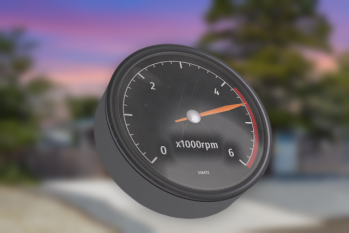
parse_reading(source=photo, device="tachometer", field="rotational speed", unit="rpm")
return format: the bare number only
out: 4600
